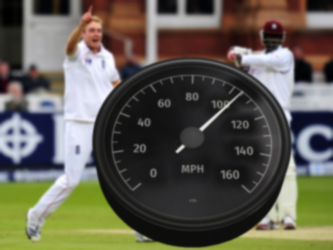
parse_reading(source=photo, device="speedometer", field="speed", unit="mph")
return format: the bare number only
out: 105
